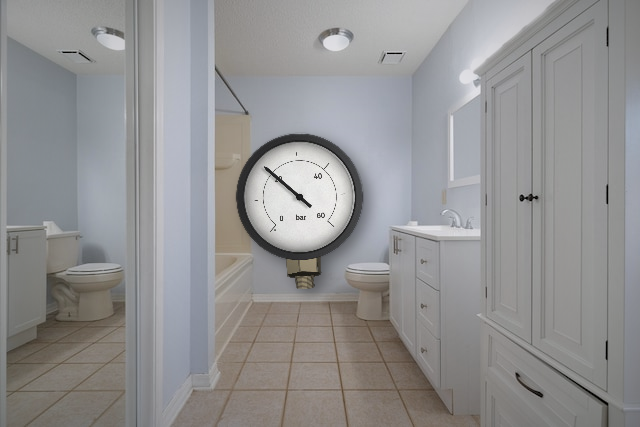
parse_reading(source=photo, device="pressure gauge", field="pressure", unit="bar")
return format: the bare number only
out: 20
